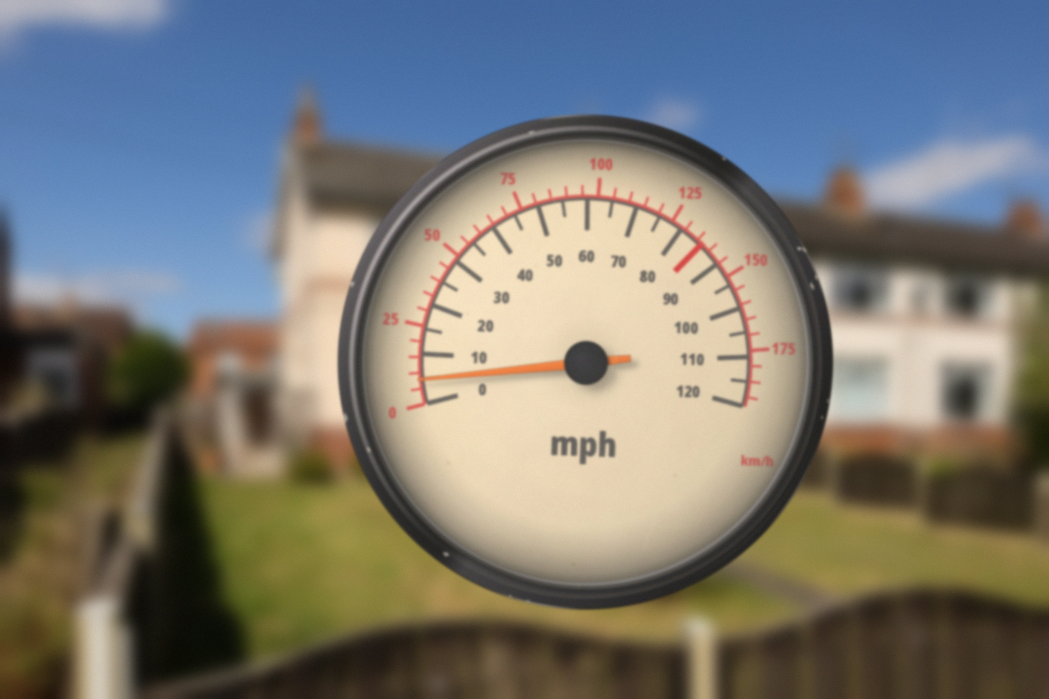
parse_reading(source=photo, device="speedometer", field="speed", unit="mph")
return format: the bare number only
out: 5
